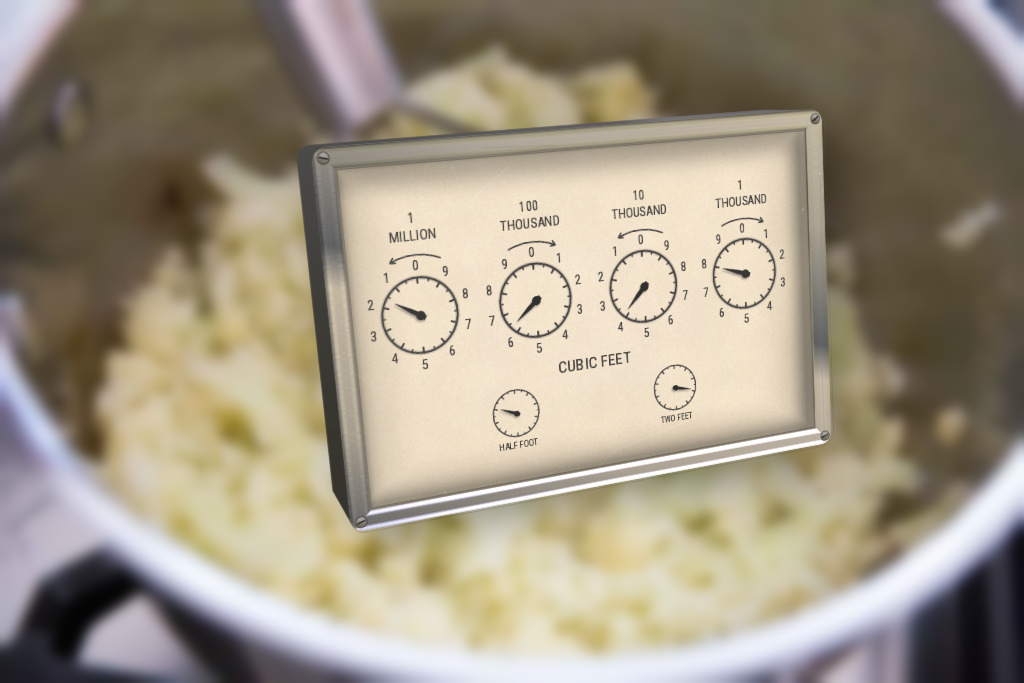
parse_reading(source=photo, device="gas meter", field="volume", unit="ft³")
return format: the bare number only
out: 163800
